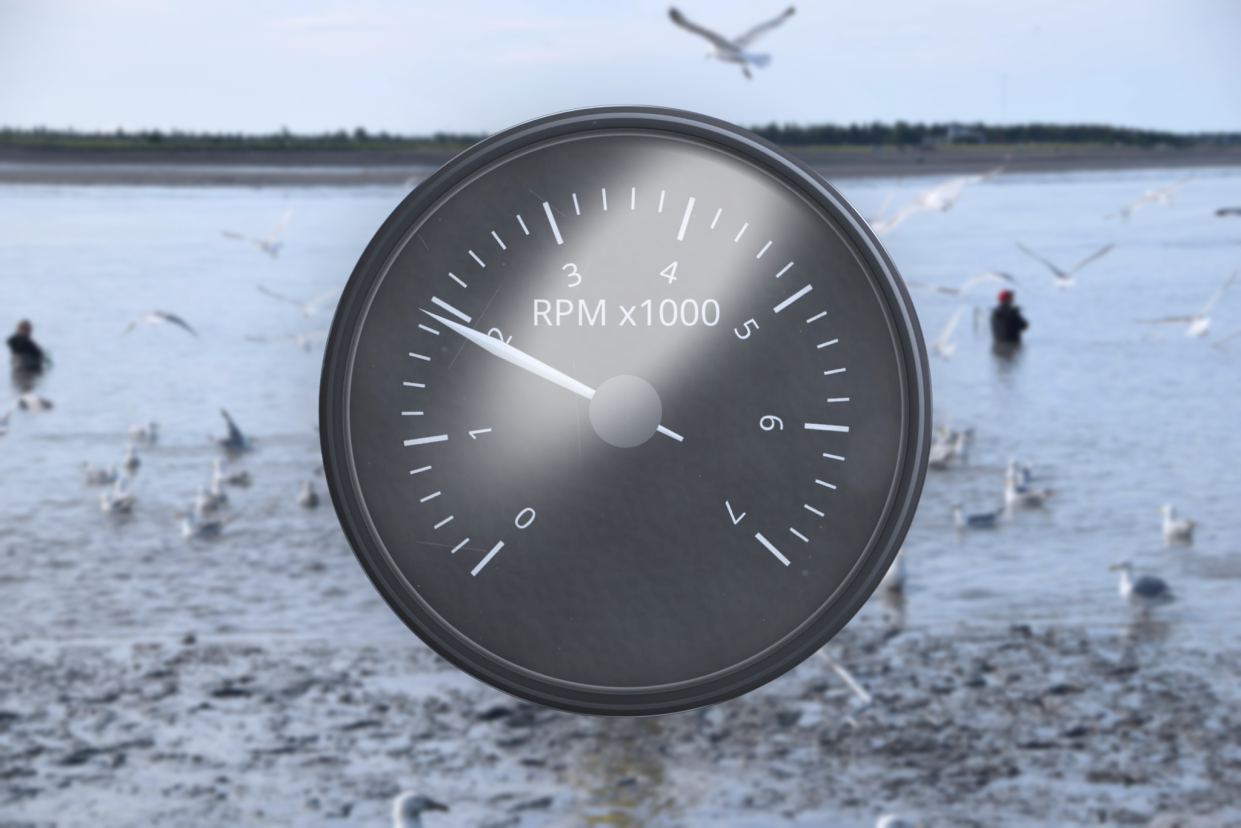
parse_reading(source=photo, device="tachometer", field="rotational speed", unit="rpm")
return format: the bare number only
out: 1900
